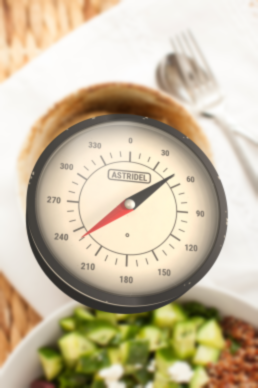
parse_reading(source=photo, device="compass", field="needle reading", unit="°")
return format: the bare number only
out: 230
